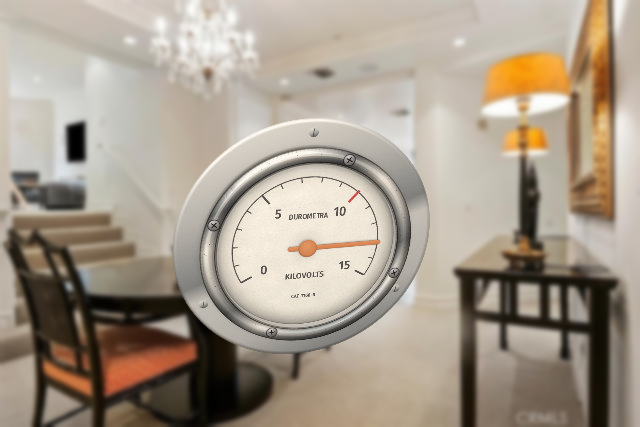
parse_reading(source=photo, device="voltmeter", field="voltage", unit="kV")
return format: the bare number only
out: 13
